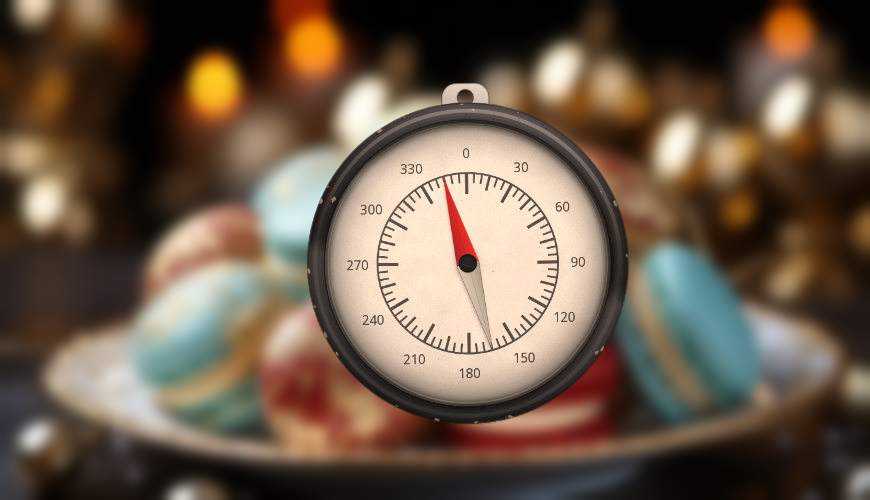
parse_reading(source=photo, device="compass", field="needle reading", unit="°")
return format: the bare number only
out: 345
